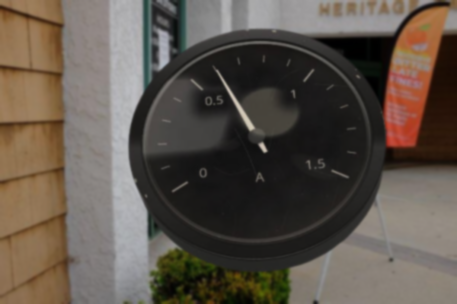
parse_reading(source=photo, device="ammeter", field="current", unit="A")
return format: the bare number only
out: 0.6
